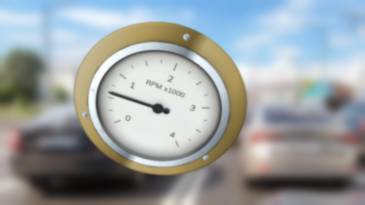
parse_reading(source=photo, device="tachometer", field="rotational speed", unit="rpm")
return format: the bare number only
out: 625
